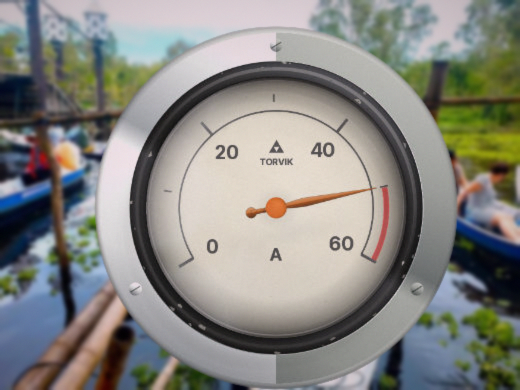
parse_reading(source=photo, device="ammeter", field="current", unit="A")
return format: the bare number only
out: 50
